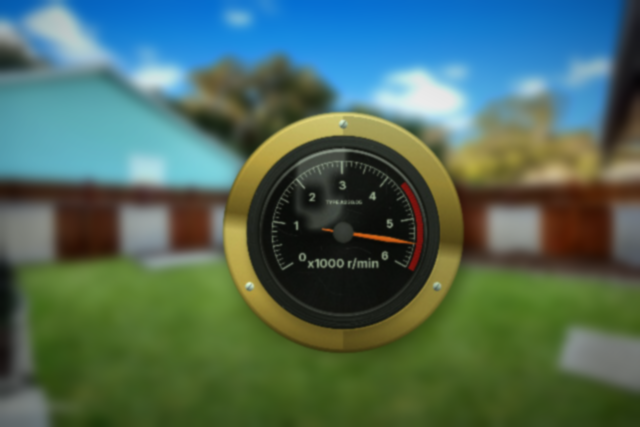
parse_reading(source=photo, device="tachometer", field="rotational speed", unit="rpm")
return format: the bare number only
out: 5500
